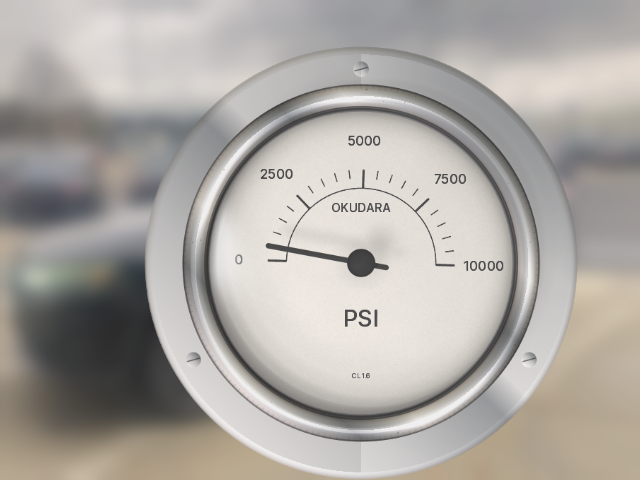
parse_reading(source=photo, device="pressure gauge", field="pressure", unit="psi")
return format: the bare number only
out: 500
